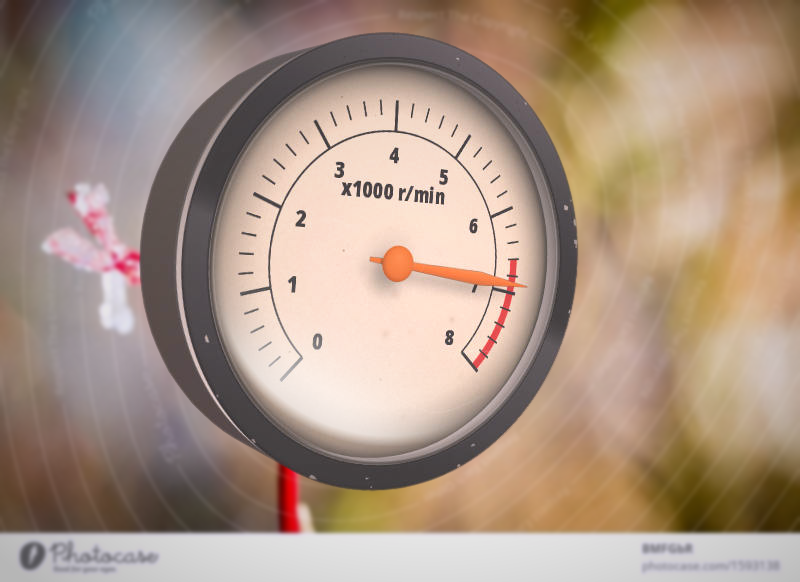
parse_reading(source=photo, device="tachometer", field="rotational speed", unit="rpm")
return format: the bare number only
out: 6900
